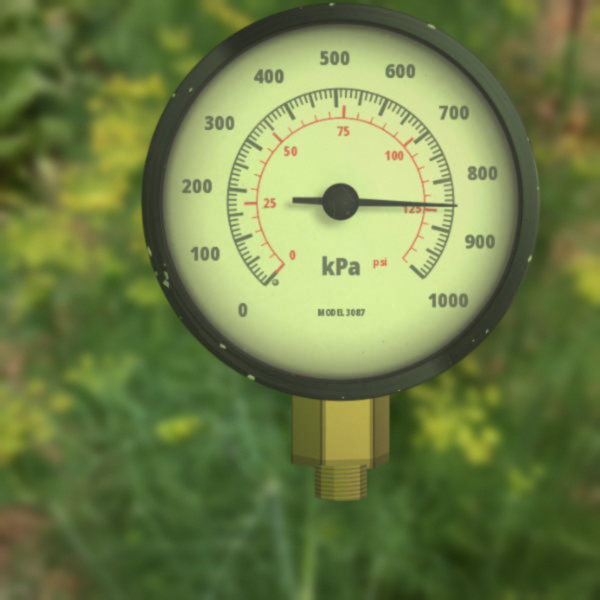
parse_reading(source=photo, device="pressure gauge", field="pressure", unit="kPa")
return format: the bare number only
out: 850
